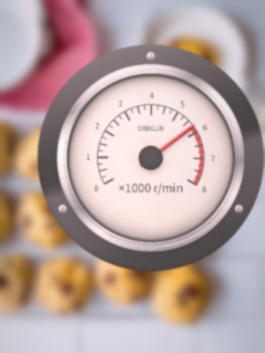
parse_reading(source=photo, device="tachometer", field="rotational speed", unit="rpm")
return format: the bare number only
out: 5750
